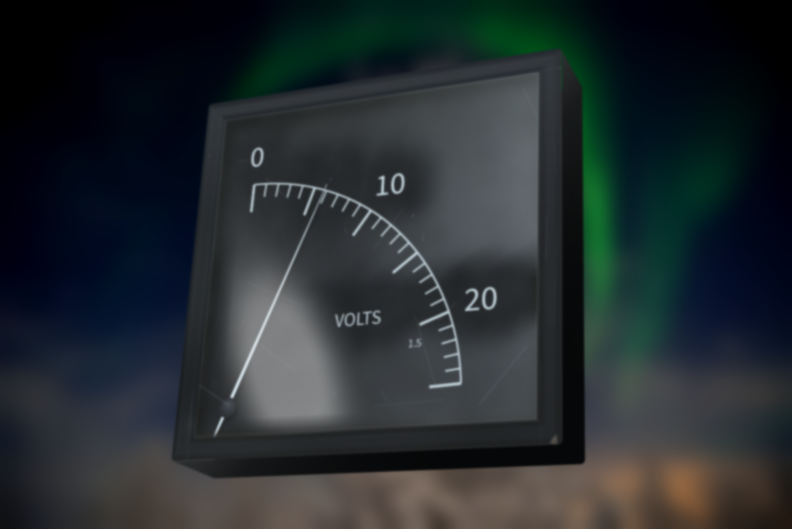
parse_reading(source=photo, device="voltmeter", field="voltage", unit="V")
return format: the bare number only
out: 6
